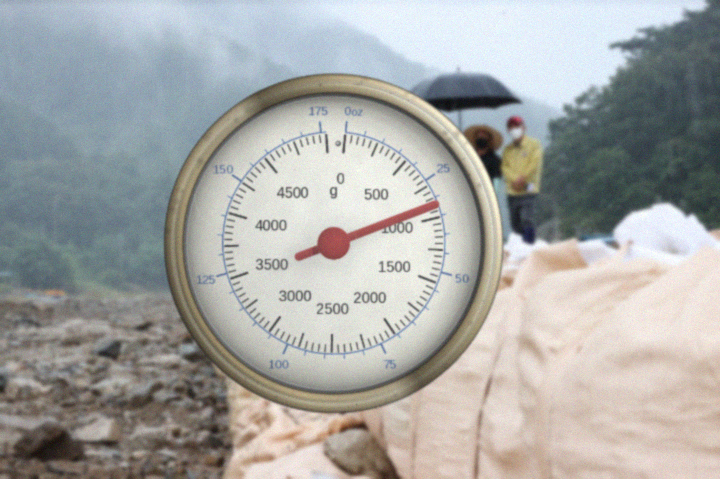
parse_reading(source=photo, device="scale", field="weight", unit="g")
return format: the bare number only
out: 900
